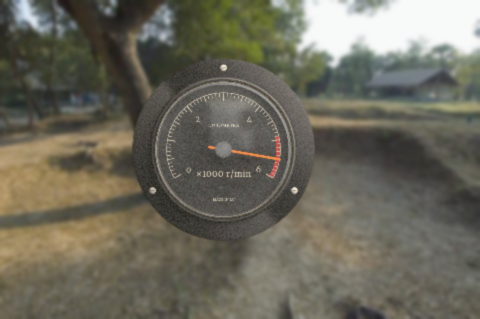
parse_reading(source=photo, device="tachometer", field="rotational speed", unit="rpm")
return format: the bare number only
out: 5500
